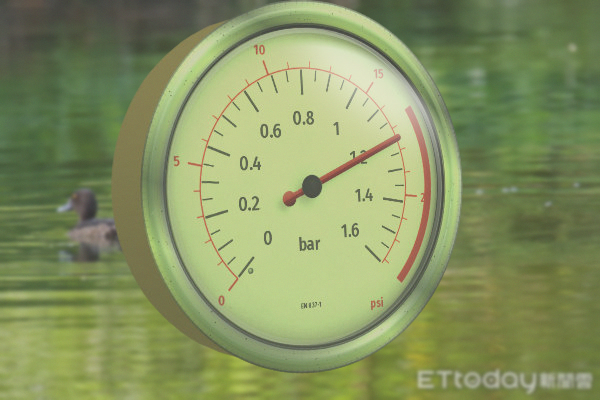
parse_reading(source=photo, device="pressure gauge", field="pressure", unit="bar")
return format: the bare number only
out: 1.2
